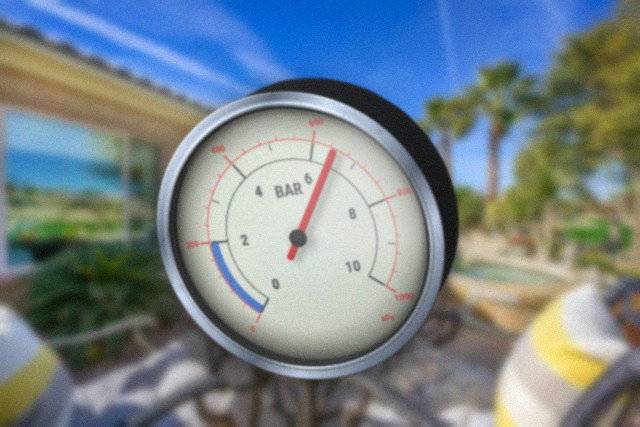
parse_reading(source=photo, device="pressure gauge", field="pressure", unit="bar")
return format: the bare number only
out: 6.5
